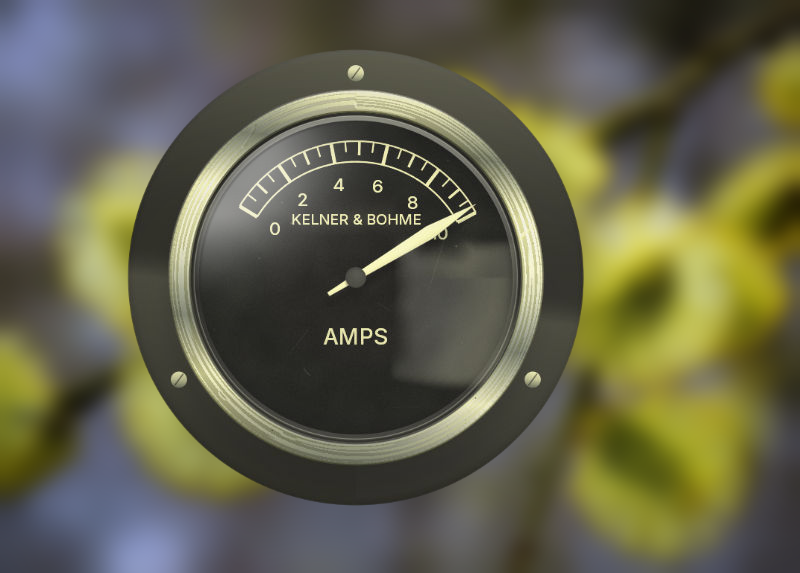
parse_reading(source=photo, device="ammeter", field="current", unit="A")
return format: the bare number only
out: 9.75
